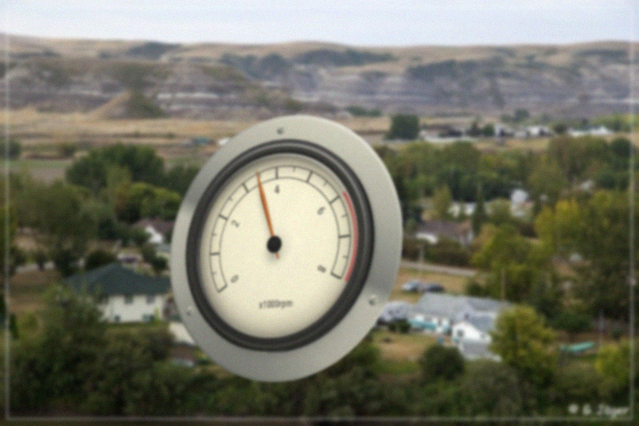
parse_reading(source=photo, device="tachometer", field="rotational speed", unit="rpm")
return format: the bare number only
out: 3500
